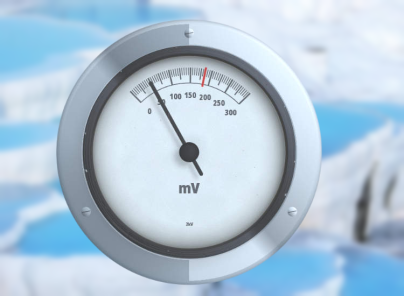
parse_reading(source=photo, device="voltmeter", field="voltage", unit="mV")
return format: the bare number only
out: 50
